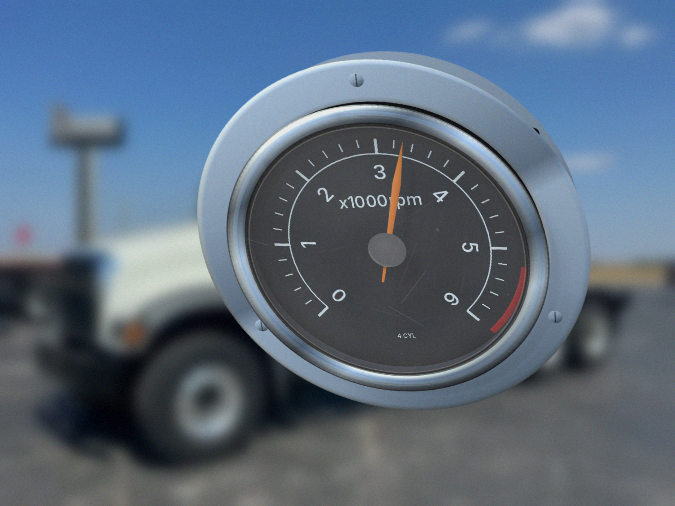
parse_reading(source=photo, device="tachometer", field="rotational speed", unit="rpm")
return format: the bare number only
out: 3300
